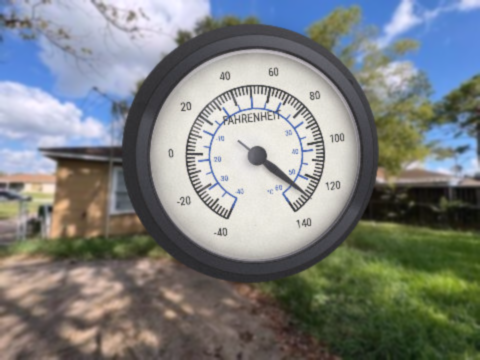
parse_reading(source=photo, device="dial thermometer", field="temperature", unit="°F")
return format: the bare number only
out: 130
